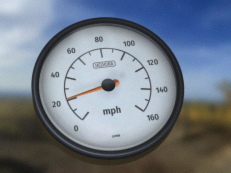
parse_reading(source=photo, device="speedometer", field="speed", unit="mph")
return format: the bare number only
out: 20
